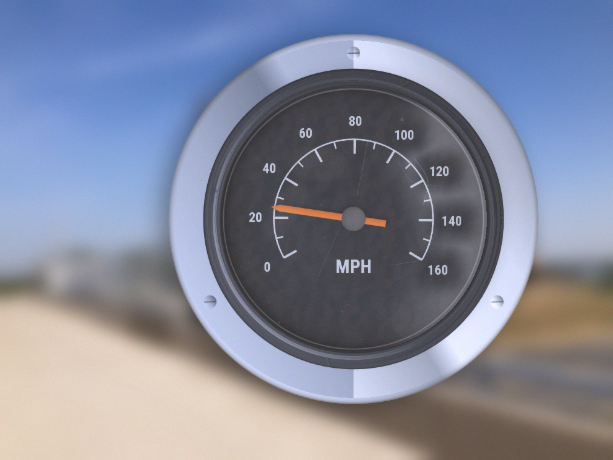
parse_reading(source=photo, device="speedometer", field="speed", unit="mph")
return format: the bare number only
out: 25
